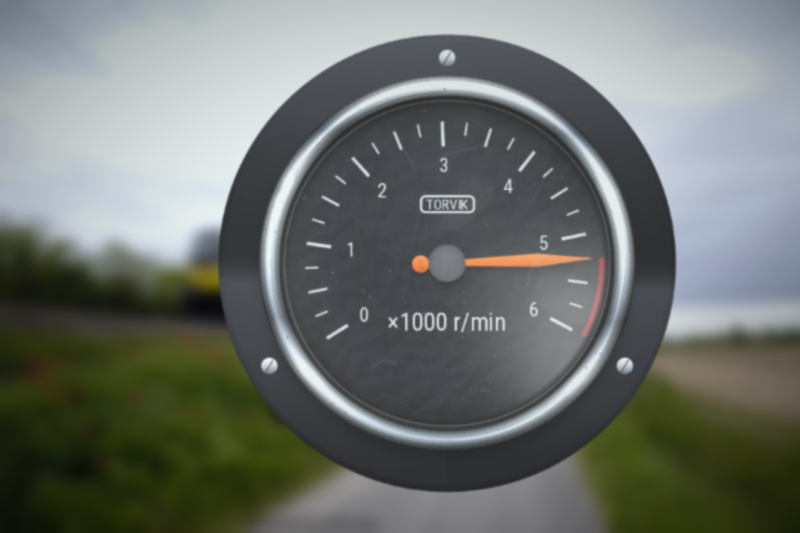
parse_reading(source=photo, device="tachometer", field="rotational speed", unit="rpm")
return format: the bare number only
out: 5250
